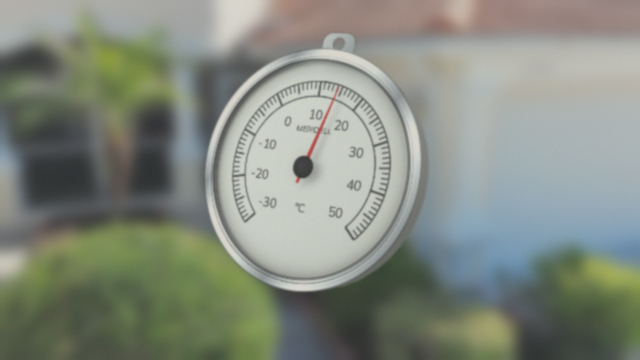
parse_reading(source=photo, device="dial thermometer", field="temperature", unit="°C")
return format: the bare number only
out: 15
